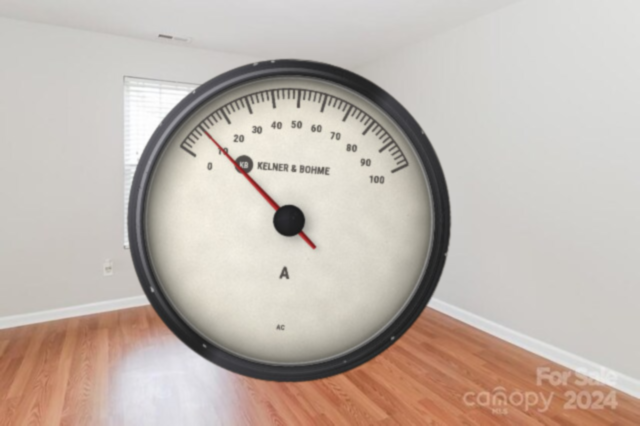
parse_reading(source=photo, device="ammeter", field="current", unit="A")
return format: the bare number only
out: 10
